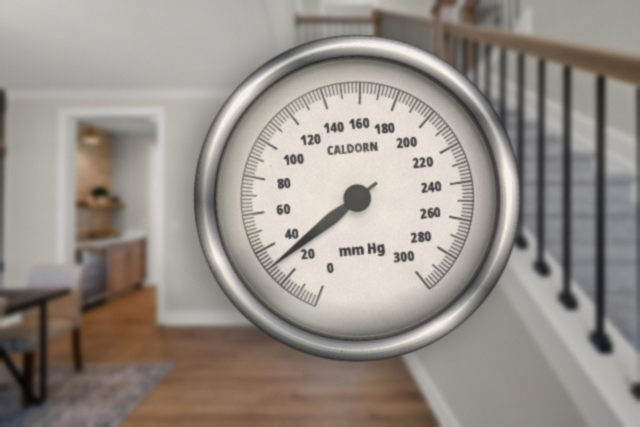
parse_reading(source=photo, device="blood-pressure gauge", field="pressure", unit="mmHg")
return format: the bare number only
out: 30
